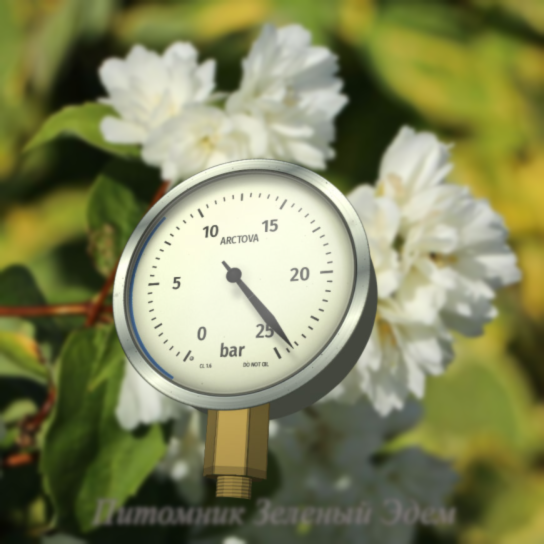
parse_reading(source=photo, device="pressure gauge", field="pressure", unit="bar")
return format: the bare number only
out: 24.25
